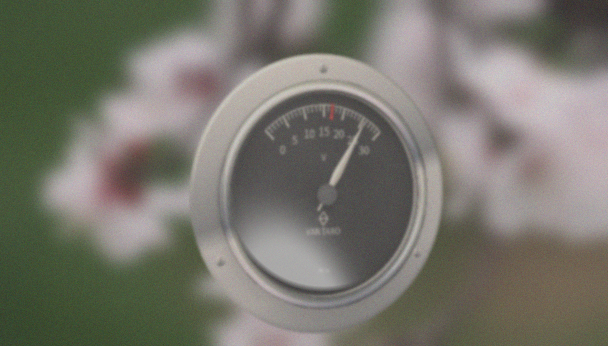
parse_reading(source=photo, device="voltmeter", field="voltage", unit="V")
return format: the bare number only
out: 25
